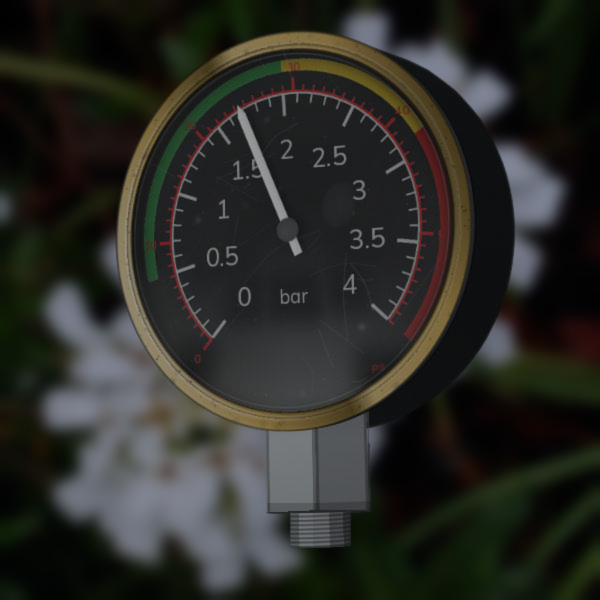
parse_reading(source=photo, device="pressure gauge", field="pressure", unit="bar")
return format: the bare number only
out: 1.7
